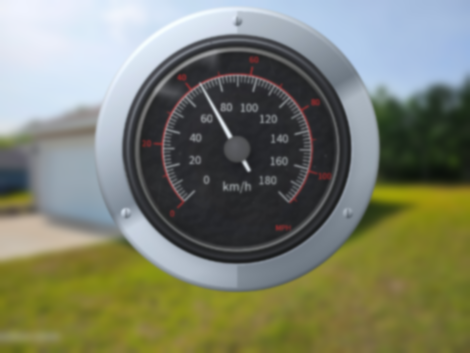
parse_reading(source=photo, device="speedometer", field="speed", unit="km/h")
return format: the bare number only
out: 70
